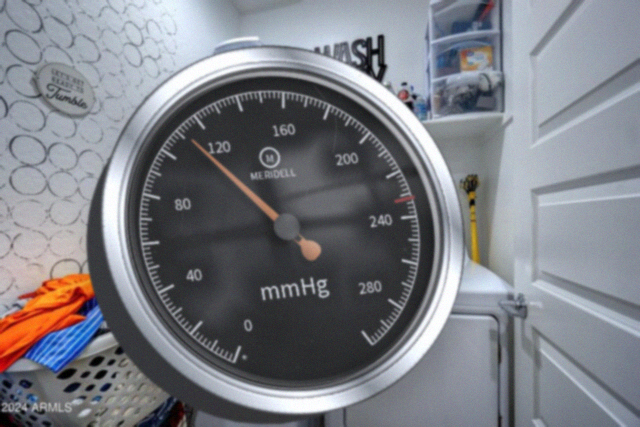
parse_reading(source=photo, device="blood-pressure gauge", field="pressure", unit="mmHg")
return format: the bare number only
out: 110
